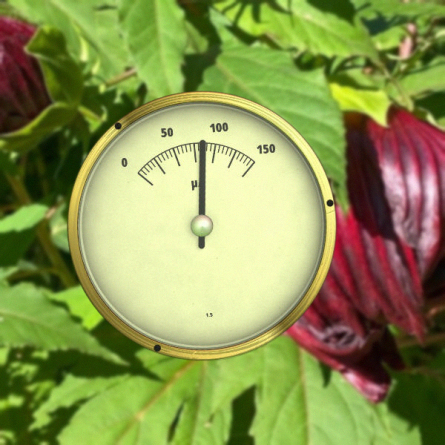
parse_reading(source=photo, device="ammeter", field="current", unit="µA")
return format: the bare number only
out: 85
